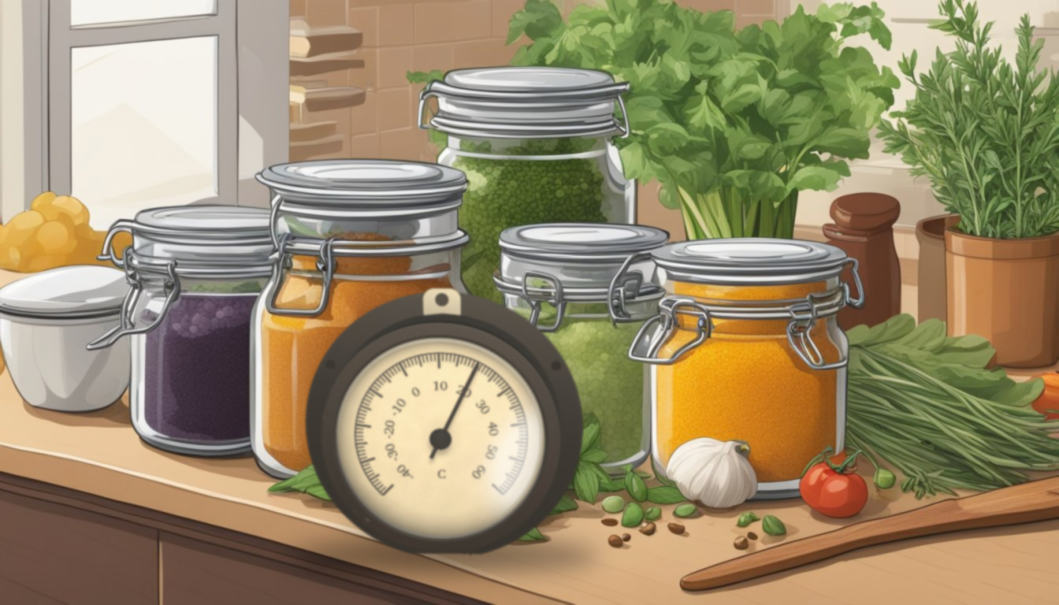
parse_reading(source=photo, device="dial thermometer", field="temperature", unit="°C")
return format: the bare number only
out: 20
